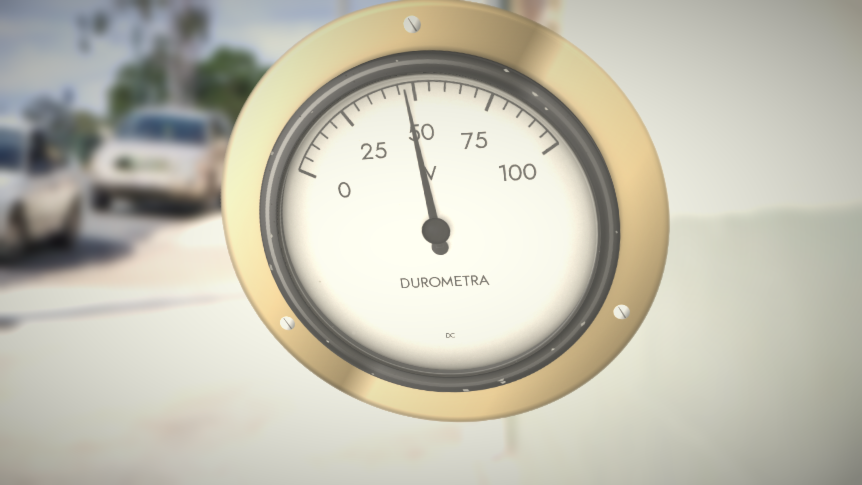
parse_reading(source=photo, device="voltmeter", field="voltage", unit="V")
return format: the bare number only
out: 47.5
